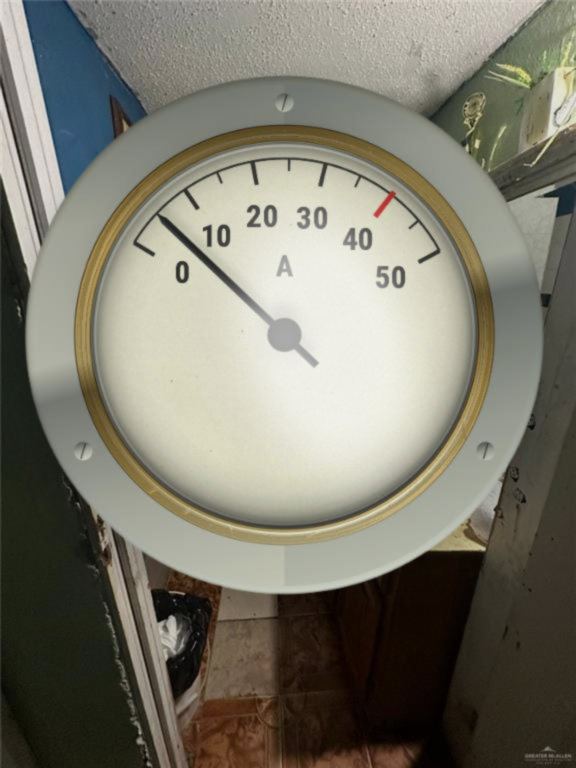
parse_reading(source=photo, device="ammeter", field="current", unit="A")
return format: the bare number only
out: 5
